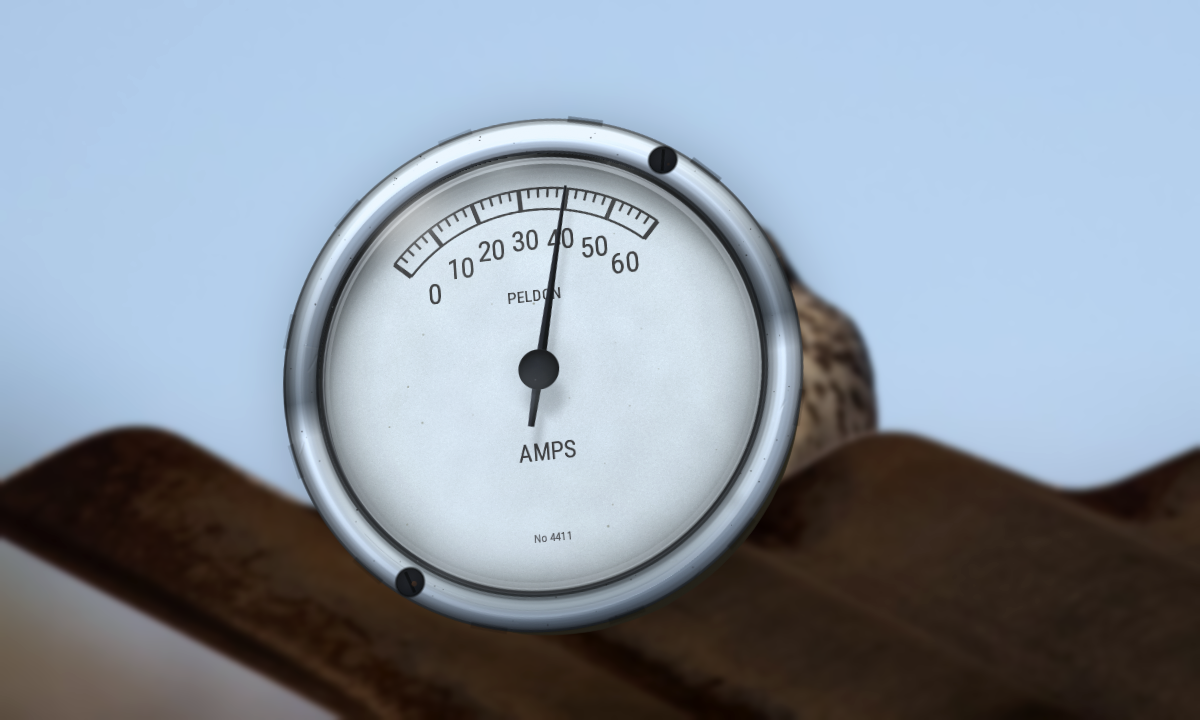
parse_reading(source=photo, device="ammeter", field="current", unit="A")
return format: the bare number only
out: 40
